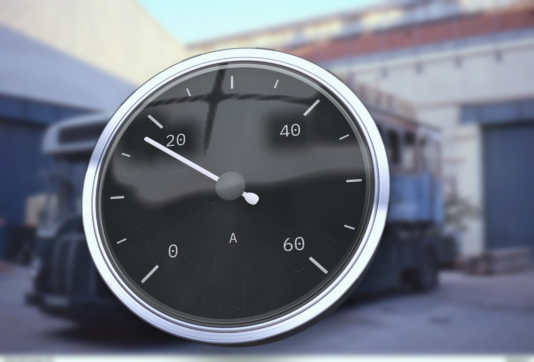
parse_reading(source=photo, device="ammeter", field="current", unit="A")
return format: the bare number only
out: 17.5
